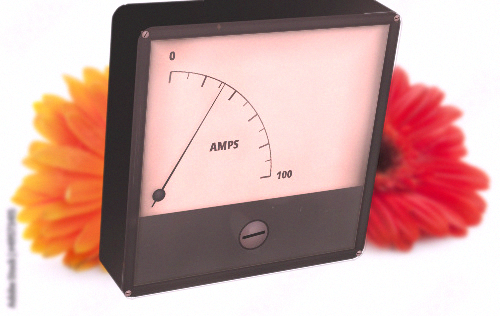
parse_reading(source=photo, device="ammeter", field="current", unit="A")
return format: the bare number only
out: 30
